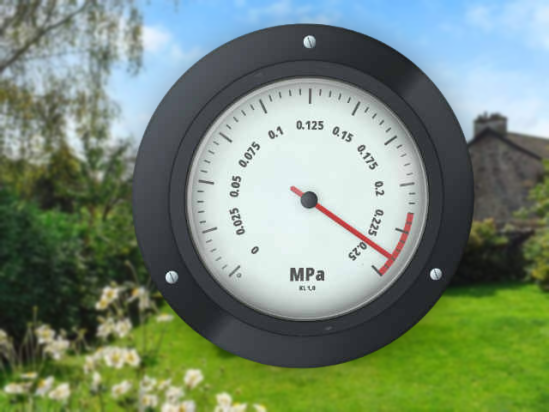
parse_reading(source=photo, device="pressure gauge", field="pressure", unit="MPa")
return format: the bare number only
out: 0.24
